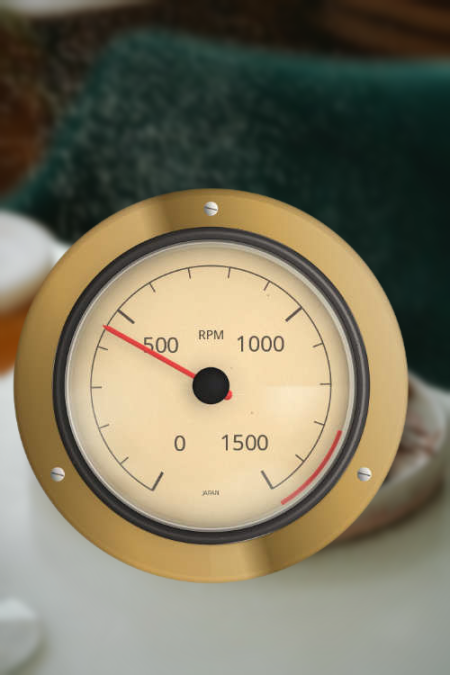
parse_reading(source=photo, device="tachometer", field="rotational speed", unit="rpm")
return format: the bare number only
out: 450
